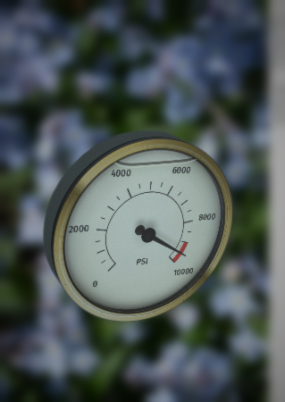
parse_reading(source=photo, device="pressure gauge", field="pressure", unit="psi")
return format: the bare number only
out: 9500
